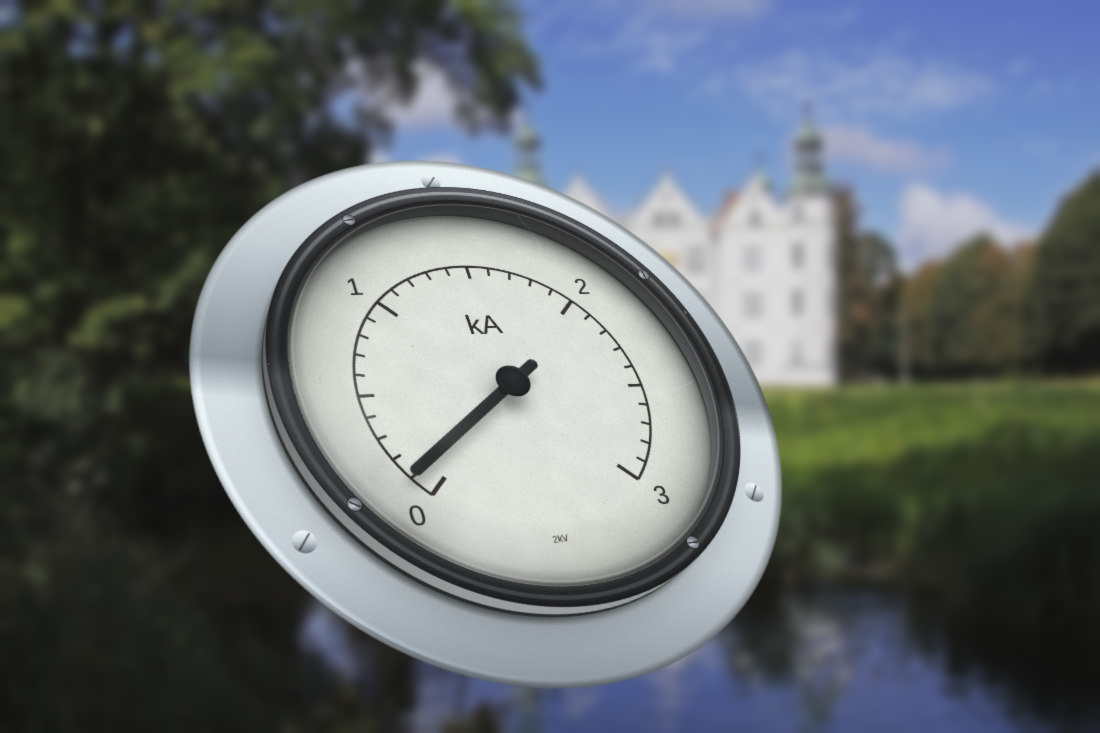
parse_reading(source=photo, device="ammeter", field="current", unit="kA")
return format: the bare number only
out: 0.1
